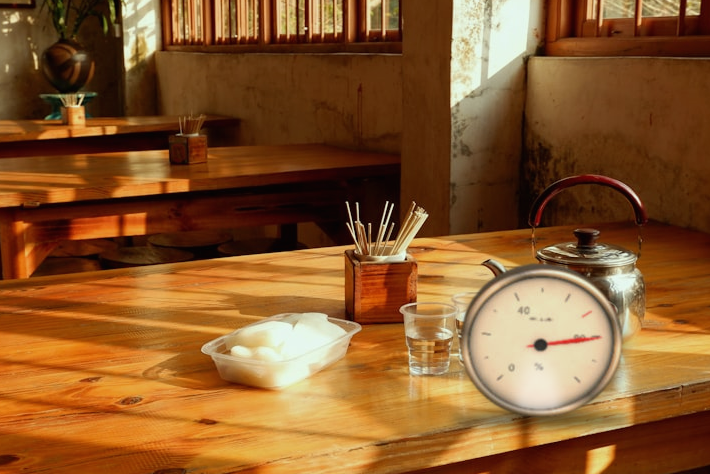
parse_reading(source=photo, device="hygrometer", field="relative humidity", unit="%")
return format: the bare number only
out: 80
